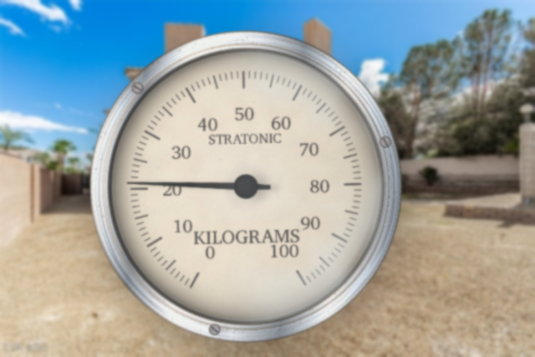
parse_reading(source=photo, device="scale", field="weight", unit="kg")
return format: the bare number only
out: 21
